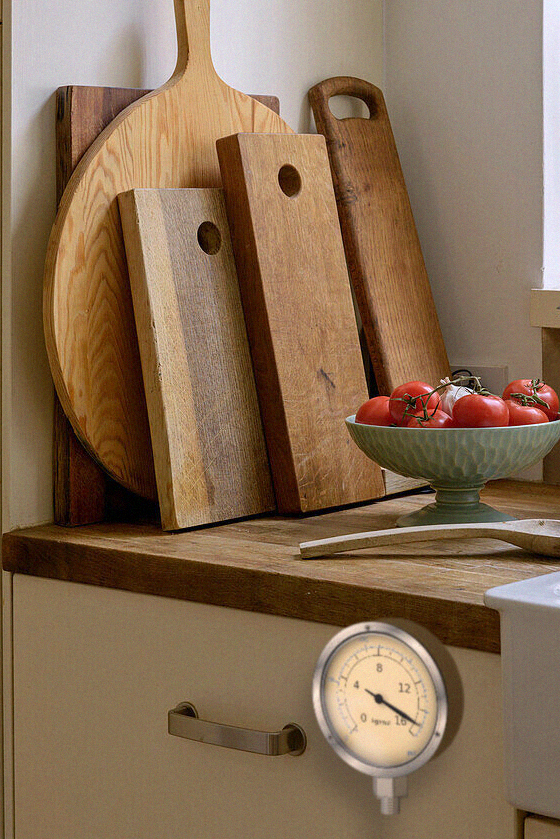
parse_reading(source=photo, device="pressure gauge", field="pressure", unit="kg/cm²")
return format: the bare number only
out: 15
